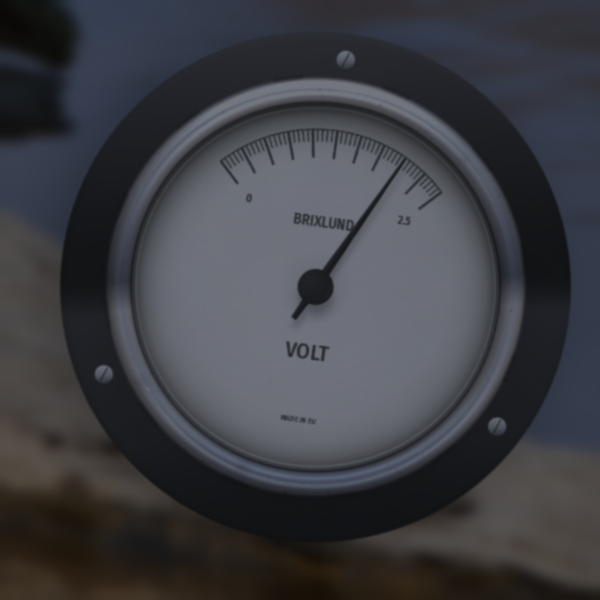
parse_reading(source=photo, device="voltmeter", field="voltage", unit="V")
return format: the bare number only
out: 2
